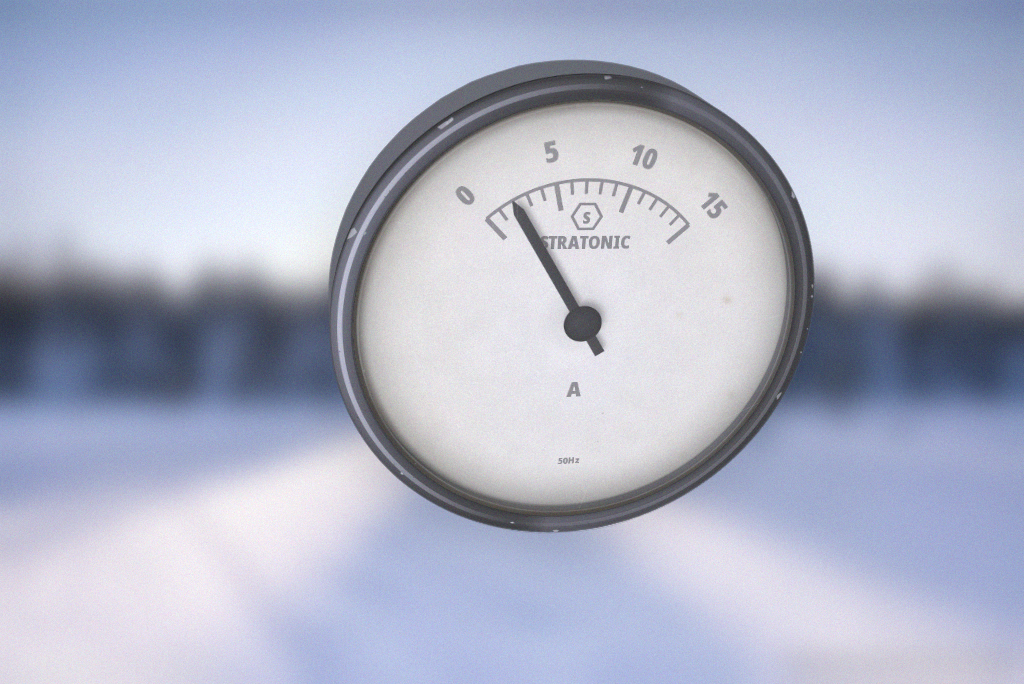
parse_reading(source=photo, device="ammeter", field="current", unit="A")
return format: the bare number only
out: 2
